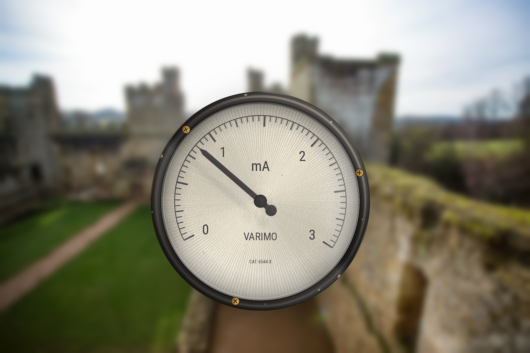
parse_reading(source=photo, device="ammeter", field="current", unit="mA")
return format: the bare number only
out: 0.85
